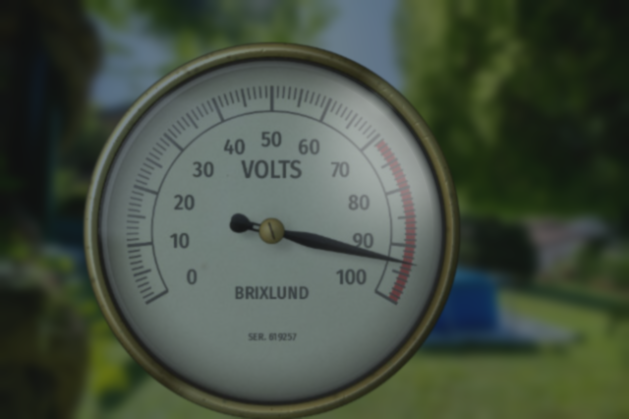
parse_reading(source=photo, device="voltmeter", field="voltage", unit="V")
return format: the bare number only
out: 93
